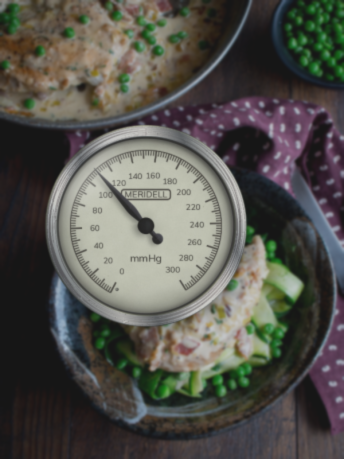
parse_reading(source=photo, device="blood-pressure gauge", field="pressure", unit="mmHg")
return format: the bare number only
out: 110
